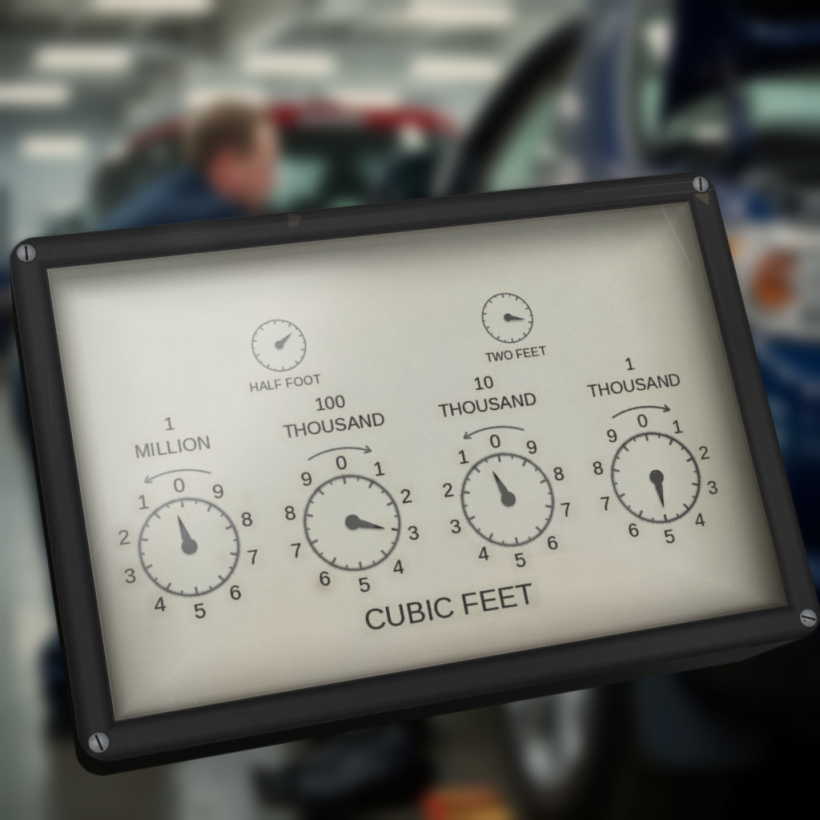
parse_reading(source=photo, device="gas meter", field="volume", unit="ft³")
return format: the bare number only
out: 30500
